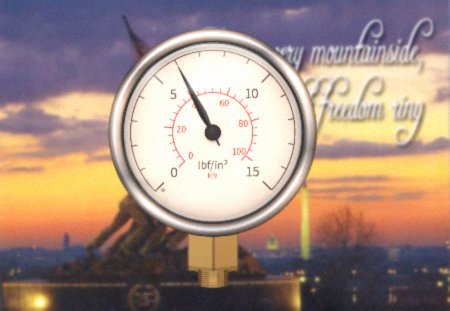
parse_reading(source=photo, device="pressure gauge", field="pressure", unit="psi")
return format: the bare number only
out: 6
